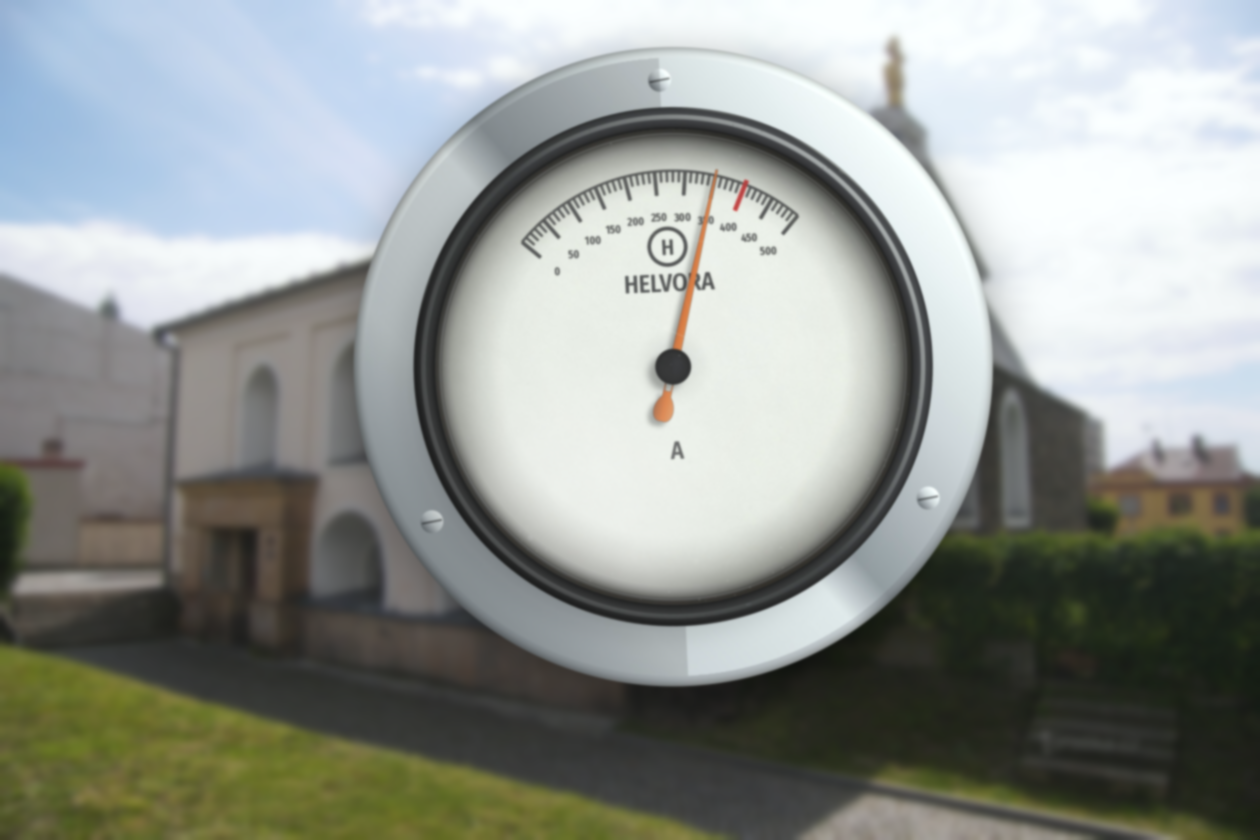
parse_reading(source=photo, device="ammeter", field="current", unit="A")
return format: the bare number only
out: 350
